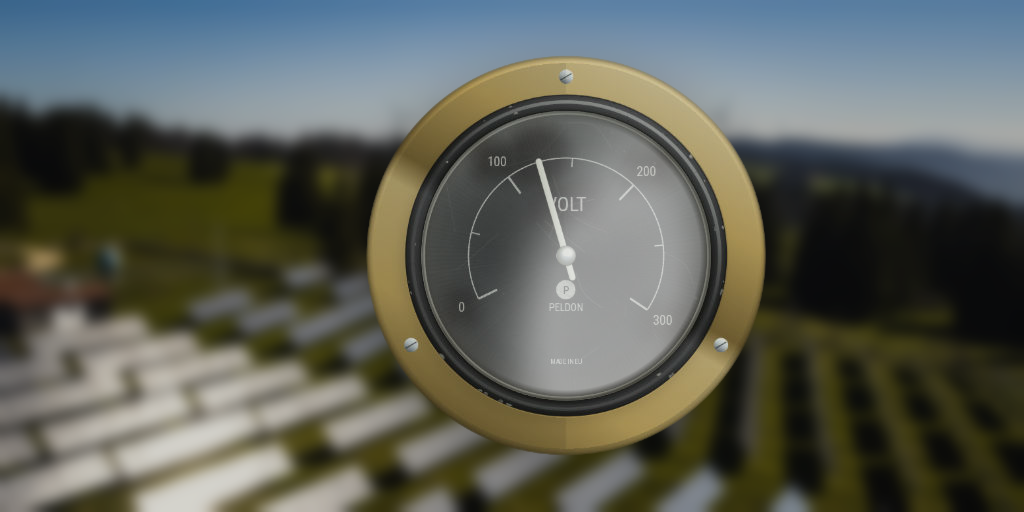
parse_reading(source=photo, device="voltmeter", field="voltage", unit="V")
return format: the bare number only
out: 125
